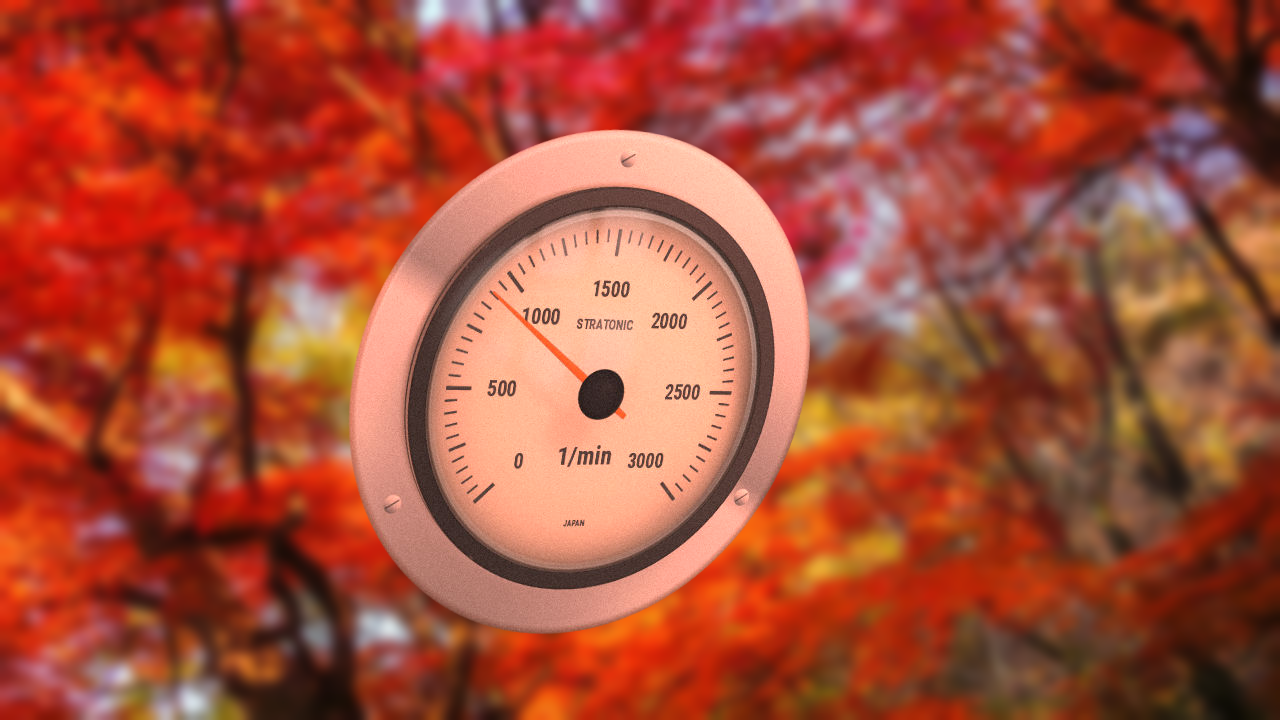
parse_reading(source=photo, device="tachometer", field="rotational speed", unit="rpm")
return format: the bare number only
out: 900
